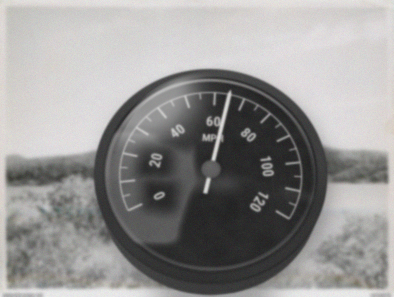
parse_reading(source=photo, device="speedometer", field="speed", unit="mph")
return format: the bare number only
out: 65
